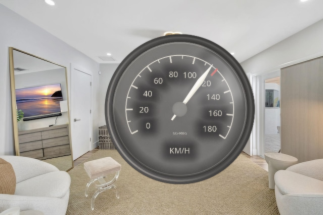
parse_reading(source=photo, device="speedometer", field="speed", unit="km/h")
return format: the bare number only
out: 115
